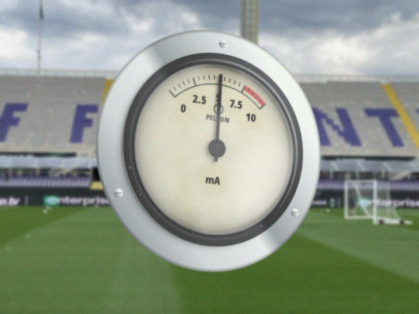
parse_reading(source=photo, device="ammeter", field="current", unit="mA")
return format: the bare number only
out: 5
